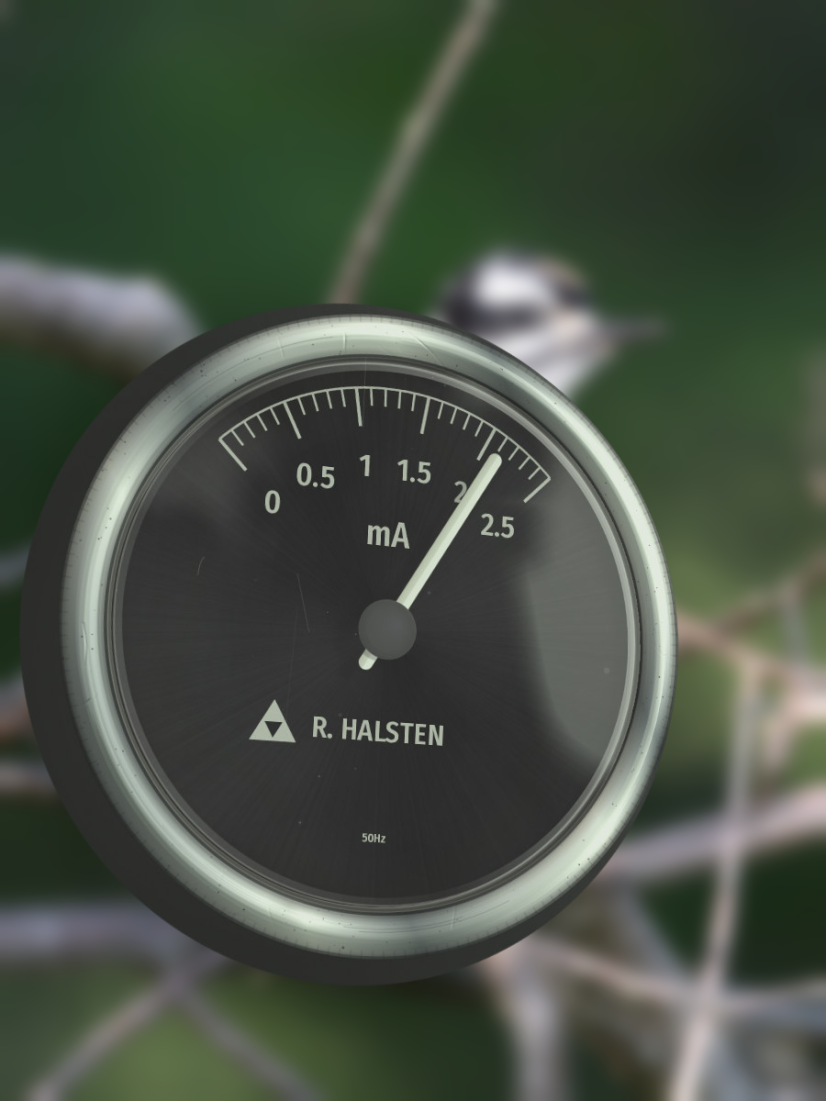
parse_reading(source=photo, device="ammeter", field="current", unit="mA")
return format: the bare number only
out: 2.1
